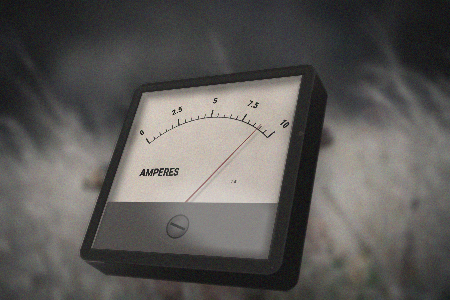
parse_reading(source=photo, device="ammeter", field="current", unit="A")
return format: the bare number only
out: 9
